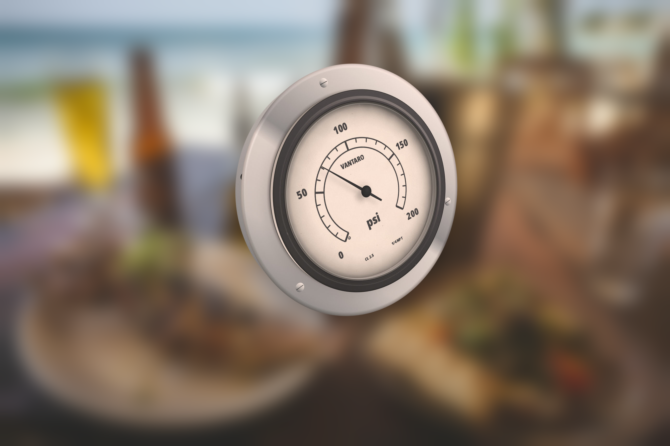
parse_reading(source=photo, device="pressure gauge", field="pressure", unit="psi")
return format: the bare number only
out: 70
